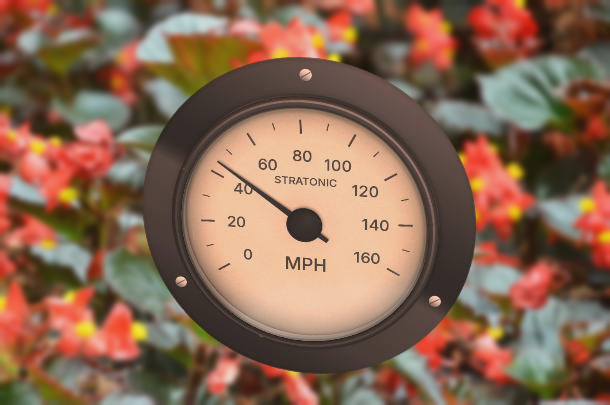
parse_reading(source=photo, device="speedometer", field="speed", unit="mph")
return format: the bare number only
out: 45
